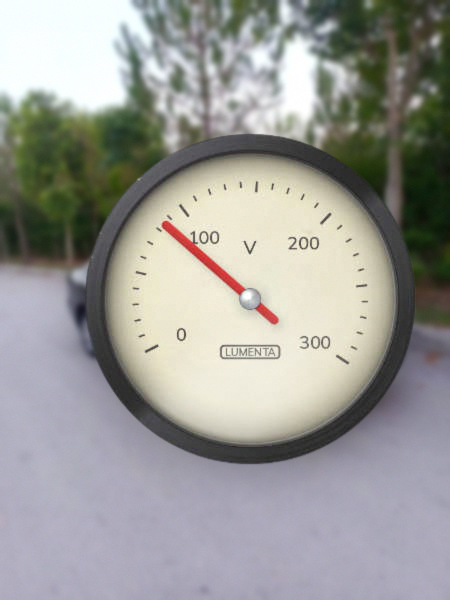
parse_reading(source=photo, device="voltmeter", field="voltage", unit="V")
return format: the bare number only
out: 85
